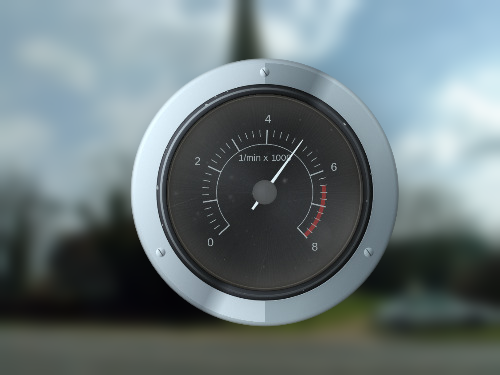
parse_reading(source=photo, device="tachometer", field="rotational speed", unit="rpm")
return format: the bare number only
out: 5000
